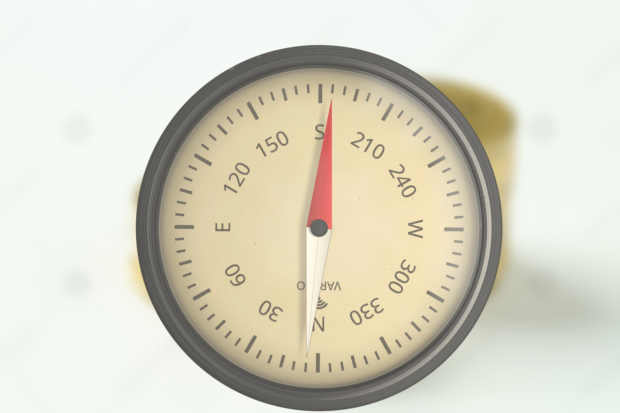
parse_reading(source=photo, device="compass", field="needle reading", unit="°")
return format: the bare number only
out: 185
